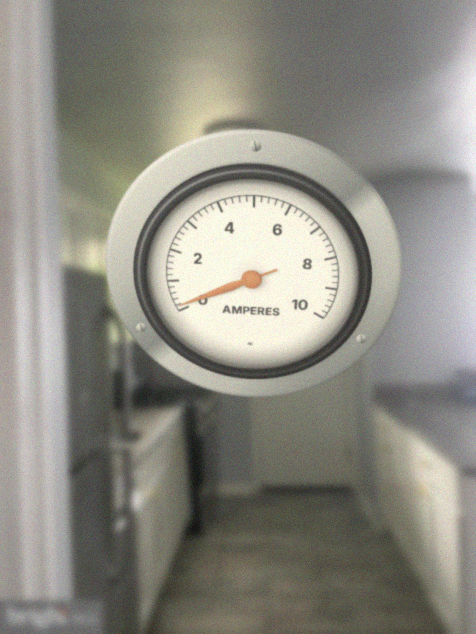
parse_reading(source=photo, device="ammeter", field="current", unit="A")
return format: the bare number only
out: 0.2
